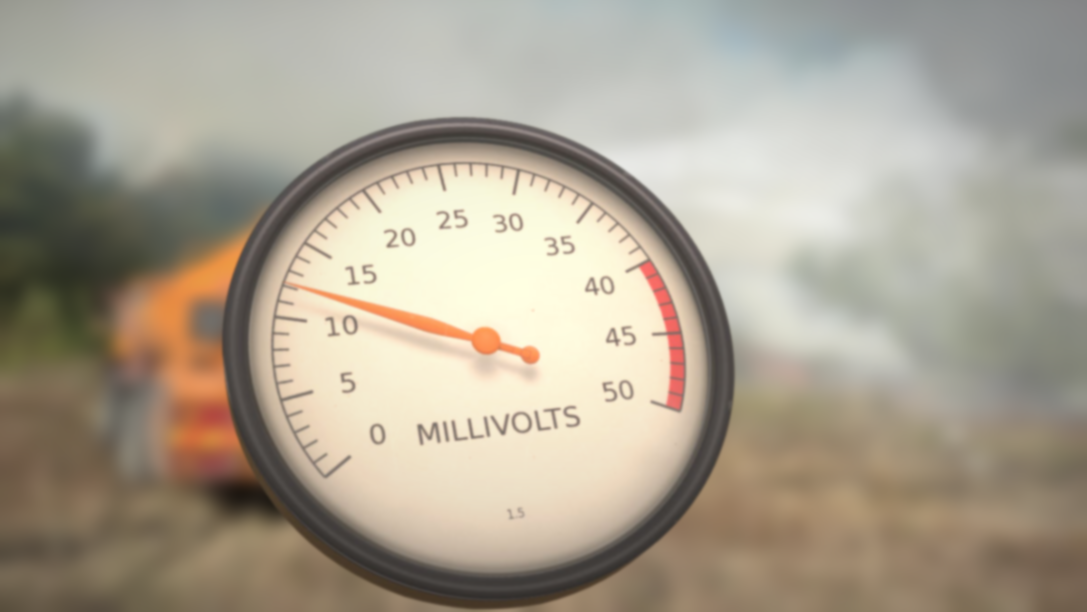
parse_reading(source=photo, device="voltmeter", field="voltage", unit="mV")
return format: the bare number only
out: 12
